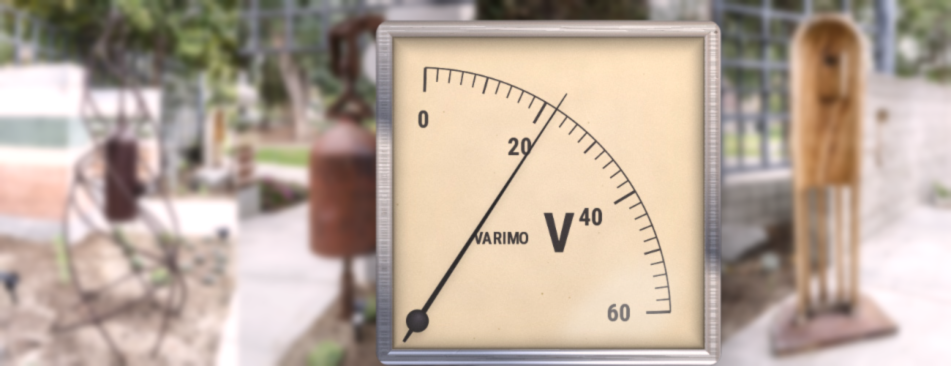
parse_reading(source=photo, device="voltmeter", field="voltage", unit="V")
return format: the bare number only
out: 22
